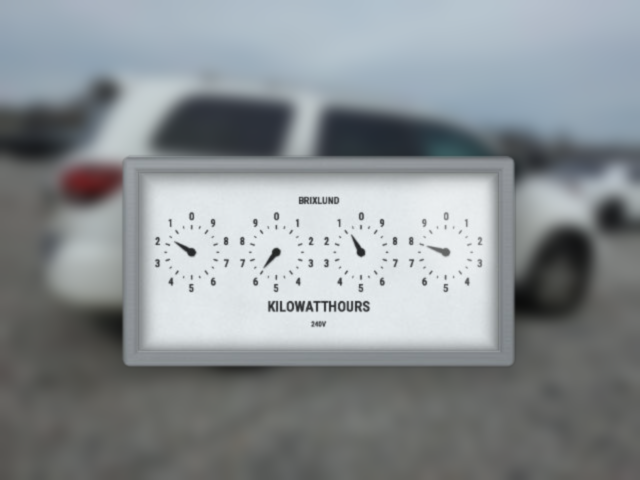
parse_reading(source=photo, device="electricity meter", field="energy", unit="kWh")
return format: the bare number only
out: 1608
